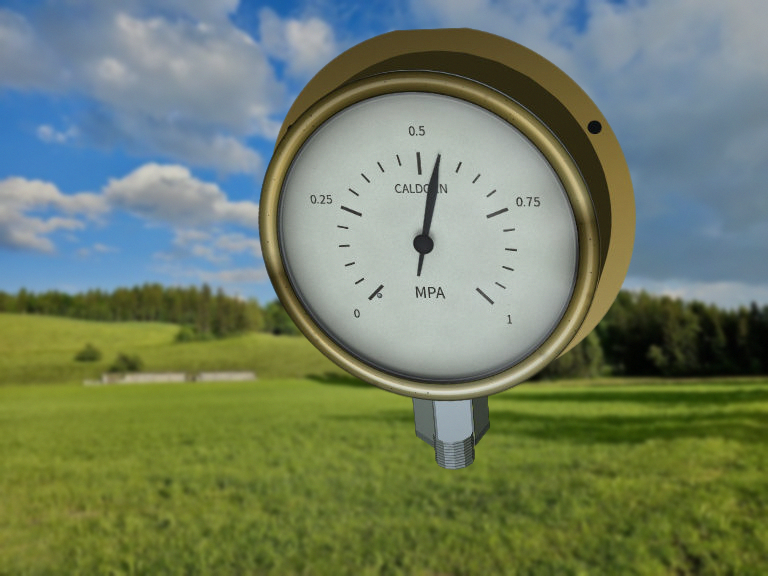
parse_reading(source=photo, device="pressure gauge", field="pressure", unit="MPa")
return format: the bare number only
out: 0.55
